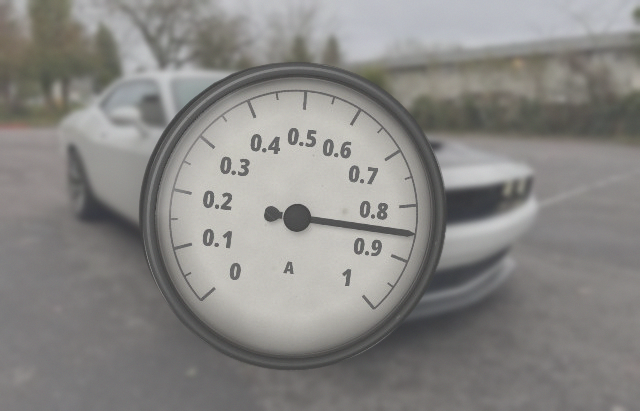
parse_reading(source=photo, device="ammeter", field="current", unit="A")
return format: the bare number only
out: 0.85
